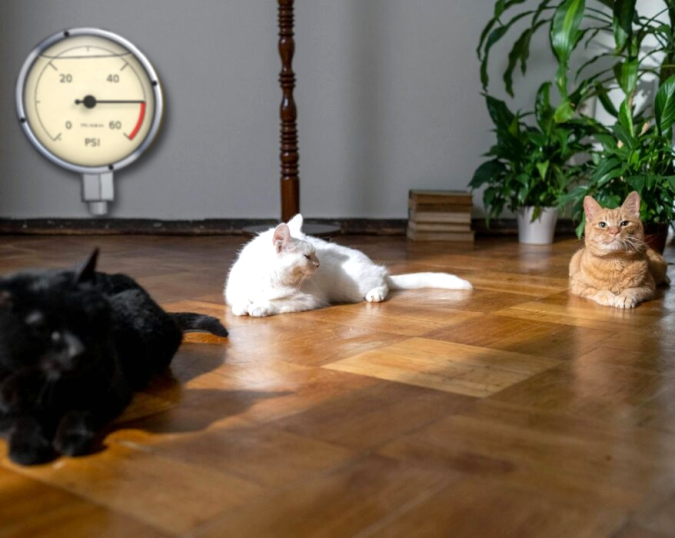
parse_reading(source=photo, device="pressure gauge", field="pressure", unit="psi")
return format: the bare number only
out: 50
